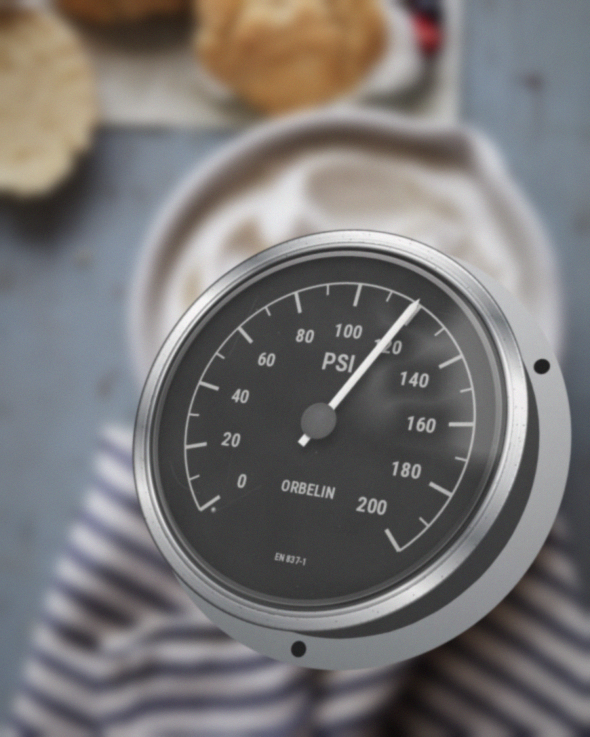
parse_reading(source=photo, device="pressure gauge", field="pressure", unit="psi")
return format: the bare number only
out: 120
